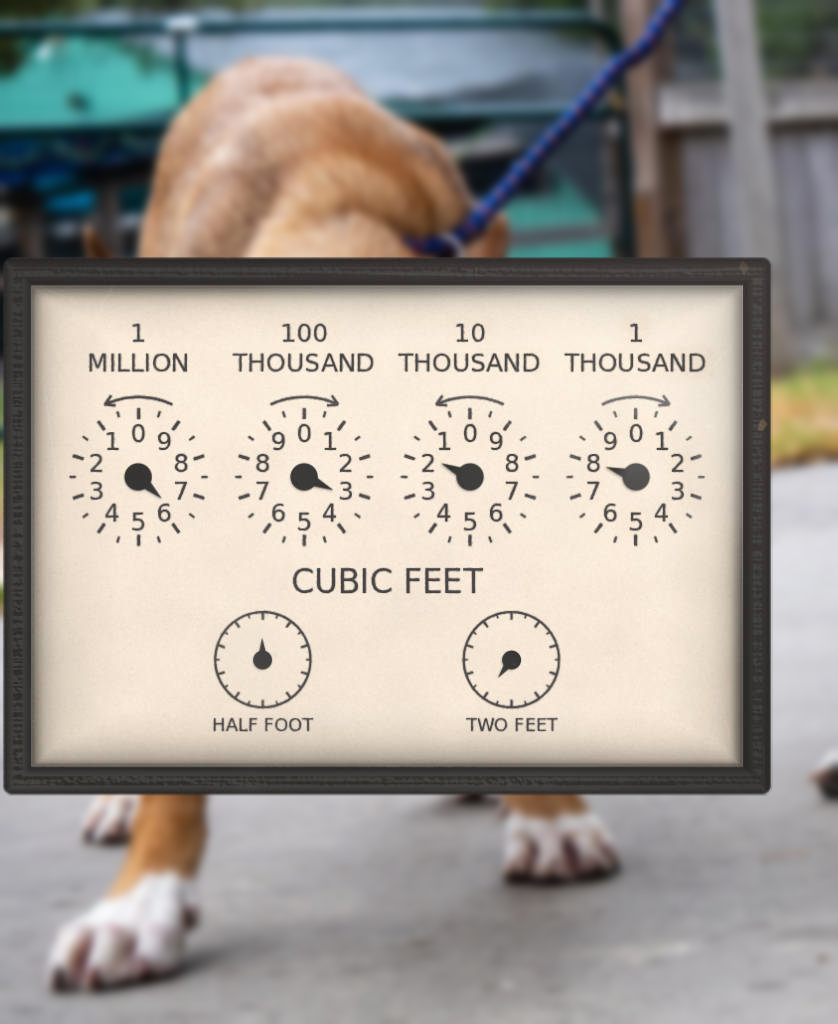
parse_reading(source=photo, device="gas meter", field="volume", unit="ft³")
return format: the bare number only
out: 631800
